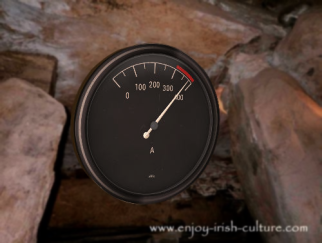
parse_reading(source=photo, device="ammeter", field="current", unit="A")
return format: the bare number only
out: 375
